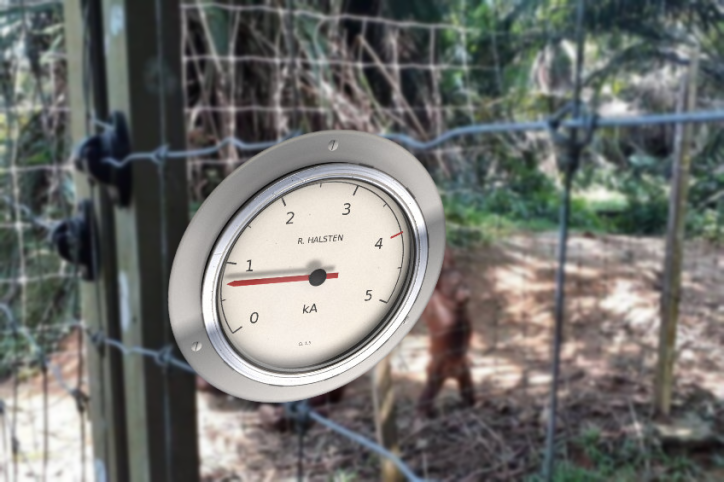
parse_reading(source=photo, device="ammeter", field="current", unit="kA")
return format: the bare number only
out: 0.75
